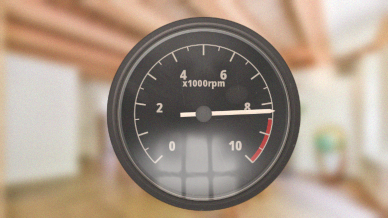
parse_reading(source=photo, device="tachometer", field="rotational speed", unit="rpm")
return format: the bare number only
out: 8250
